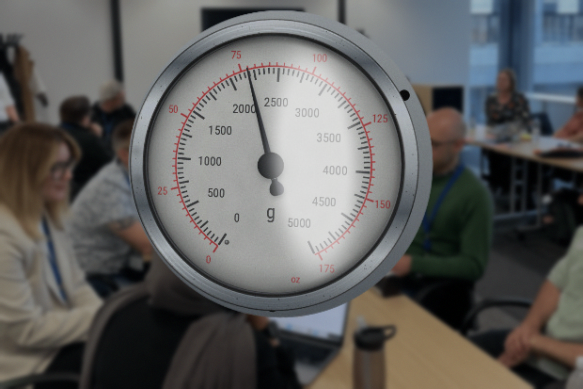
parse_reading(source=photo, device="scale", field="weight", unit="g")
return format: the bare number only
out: 2200
